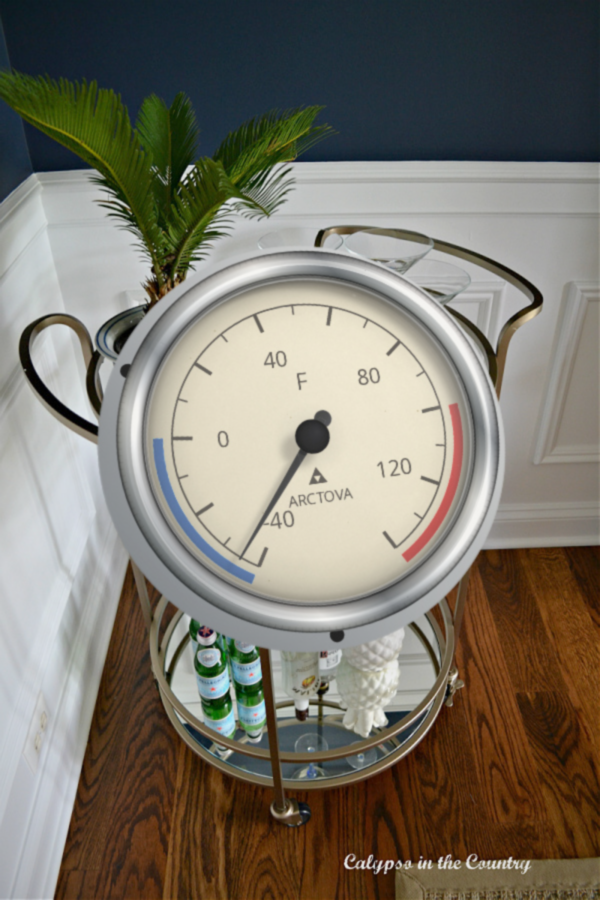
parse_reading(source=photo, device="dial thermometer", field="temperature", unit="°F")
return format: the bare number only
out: -35
